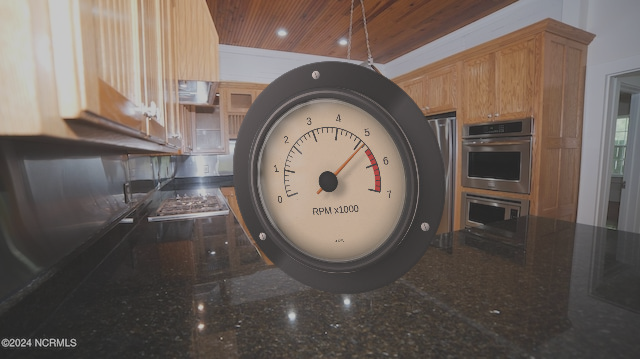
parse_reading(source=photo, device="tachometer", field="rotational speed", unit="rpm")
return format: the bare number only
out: 5200
